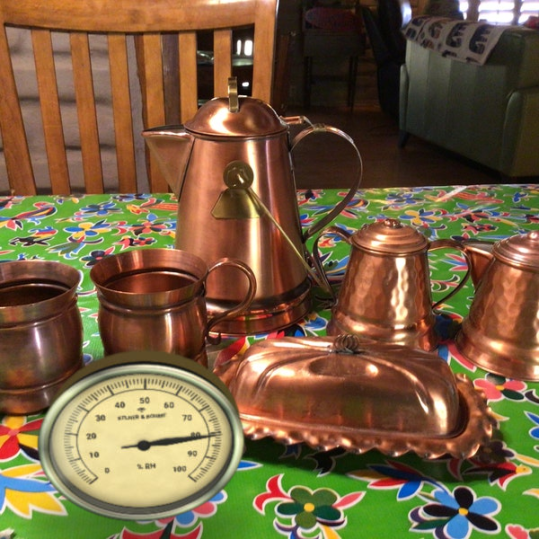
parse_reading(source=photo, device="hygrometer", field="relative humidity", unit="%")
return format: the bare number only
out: 80
